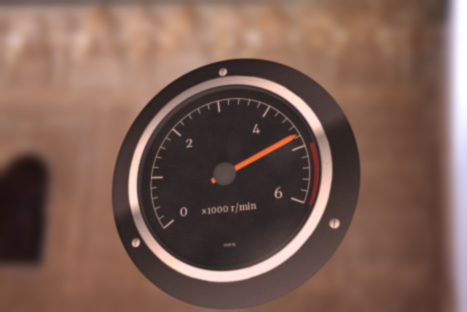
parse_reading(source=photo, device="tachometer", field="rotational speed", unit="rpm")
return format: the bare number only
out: 4800
